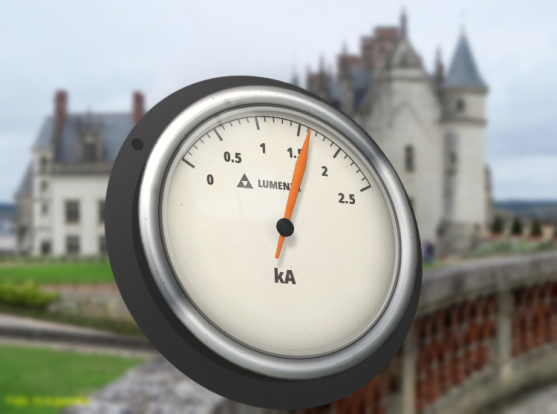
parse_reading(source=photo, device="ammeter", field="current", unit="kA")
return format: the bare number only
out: 1.6
